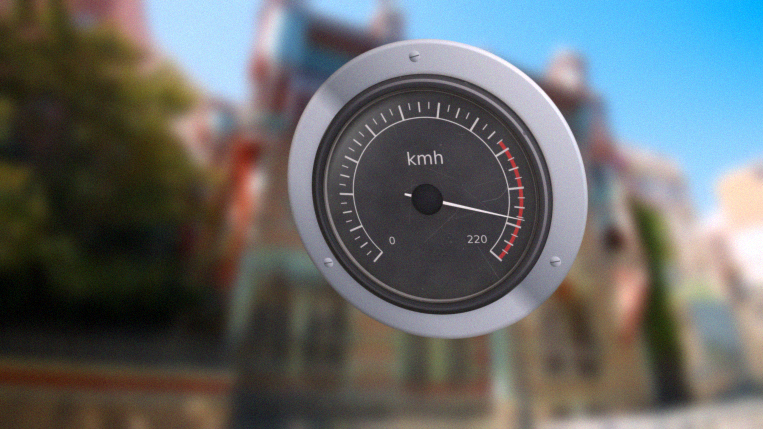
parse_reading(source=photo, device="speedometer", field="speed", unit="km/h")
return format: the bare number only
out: 195
